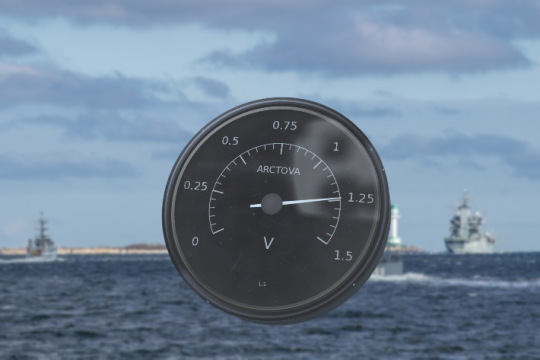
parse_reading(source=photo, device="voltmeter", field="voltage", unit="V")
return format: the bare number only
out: 1.25
